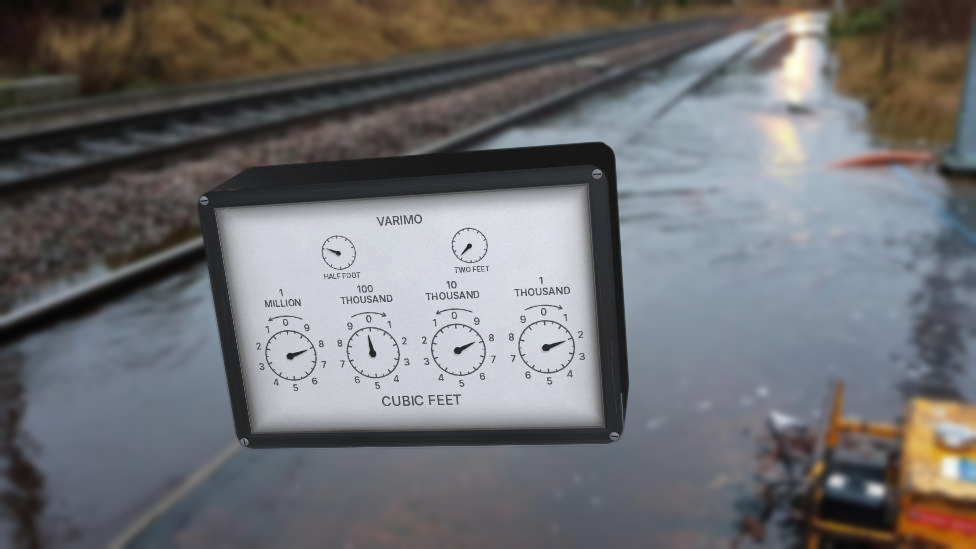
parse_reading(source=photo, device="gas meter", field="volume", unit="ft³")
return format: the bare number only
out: 798200
